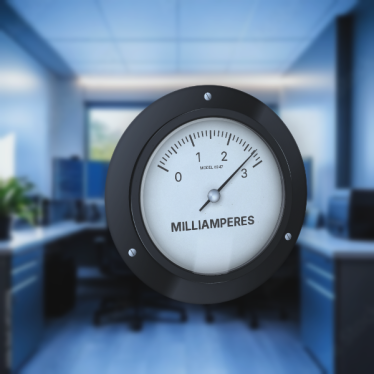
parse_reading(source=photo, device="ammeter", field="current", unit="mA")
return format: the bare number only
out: 2.7
